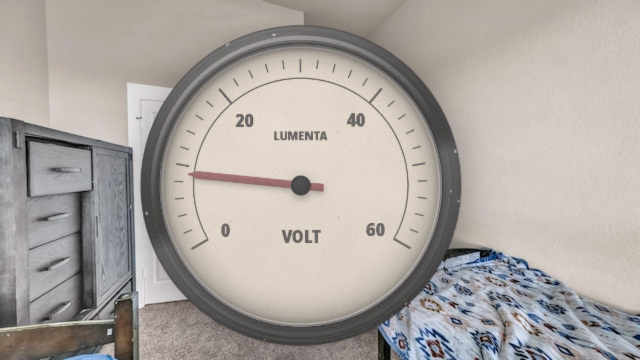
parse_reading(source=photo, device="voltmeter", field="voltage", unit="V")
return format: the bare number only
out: 9
